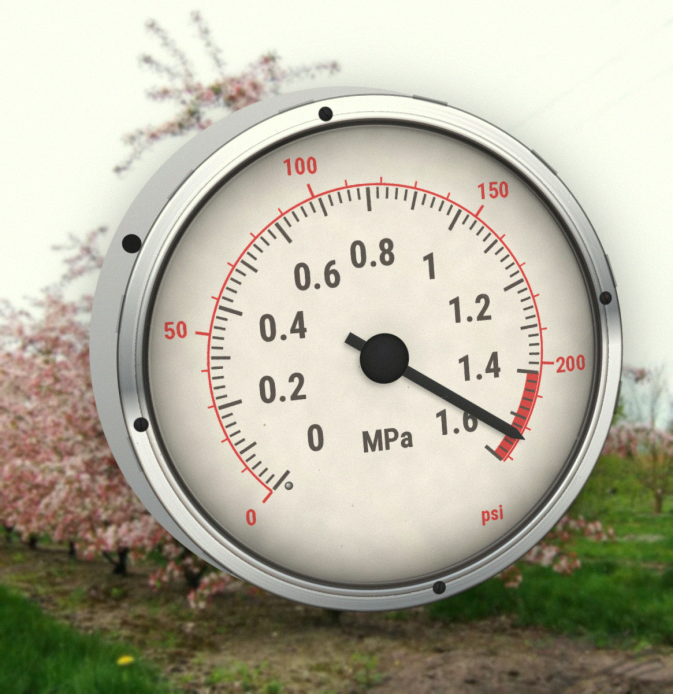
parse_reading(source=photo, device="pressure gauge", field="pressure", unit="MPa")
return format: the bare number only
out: 1.54
